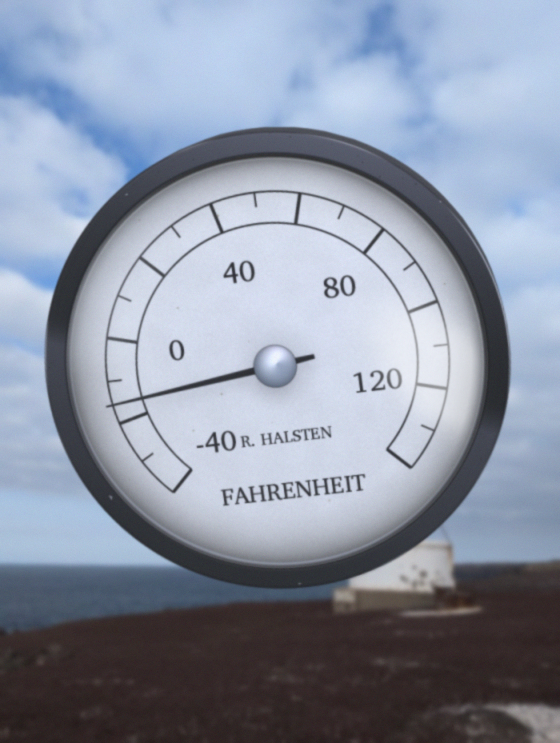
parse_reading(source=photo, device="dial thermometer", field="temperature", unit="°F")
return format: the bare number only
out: -15
